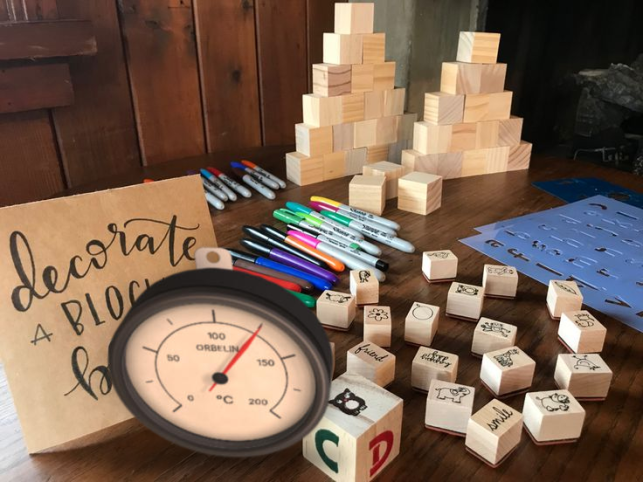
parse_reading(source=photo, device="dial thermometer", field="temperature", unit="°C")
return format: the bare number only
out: 125
